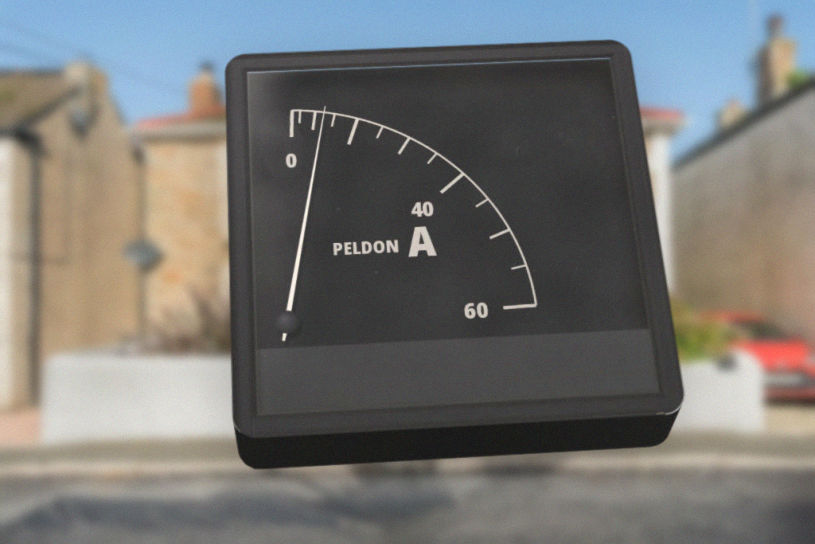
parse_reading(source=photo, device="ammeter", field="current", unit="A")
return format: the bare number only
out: 12.5
